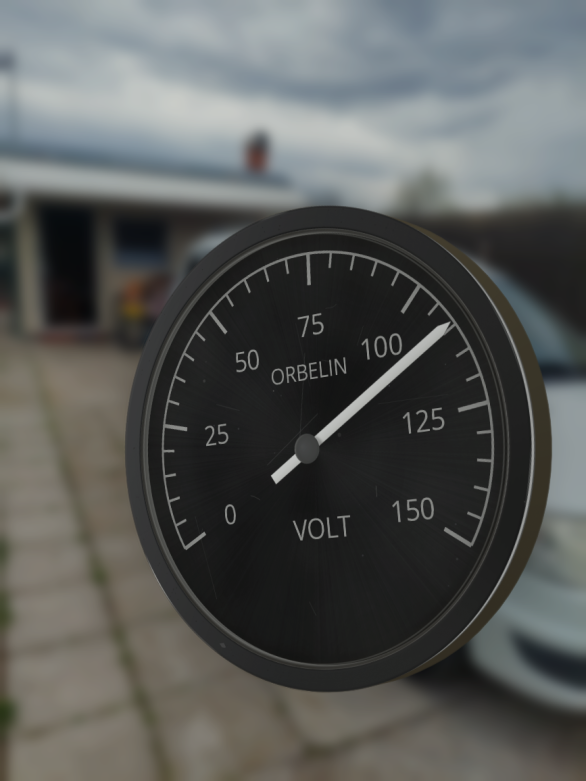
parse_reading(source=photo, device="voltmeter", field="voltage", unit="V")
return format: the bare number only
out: 110
